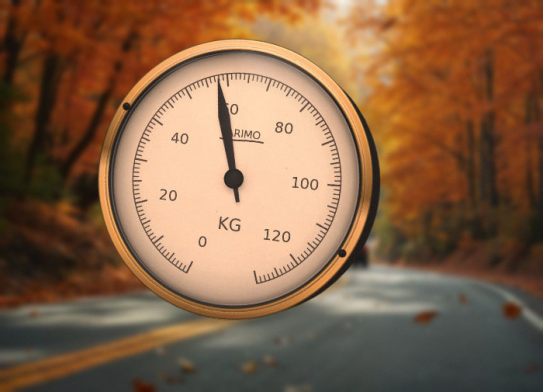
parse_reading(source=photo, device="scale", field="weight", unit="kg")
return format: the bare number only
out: 58
